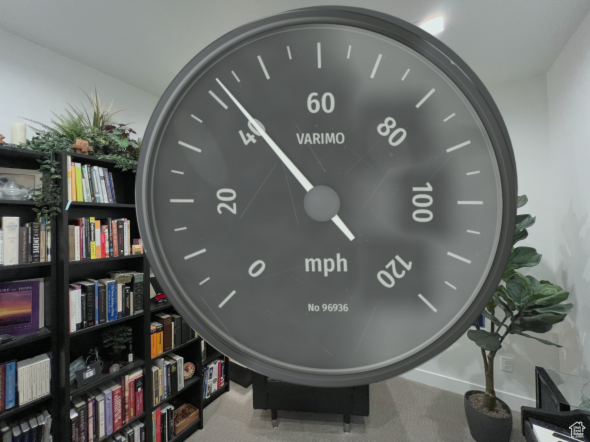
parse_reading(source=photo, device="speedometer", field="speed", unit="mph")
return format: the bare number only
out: 42.5
